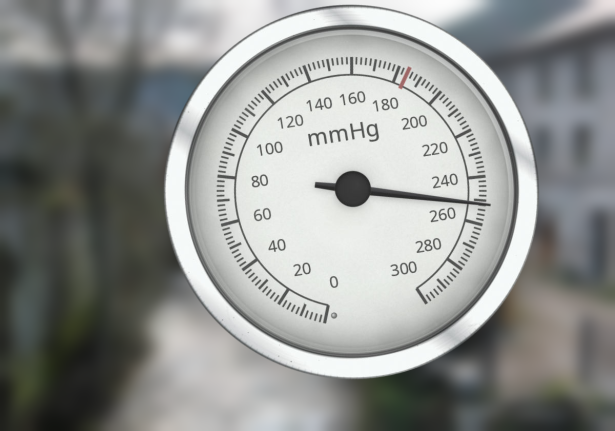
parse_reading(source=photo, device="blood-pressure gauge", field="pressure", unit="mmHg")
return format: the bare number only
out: 252
